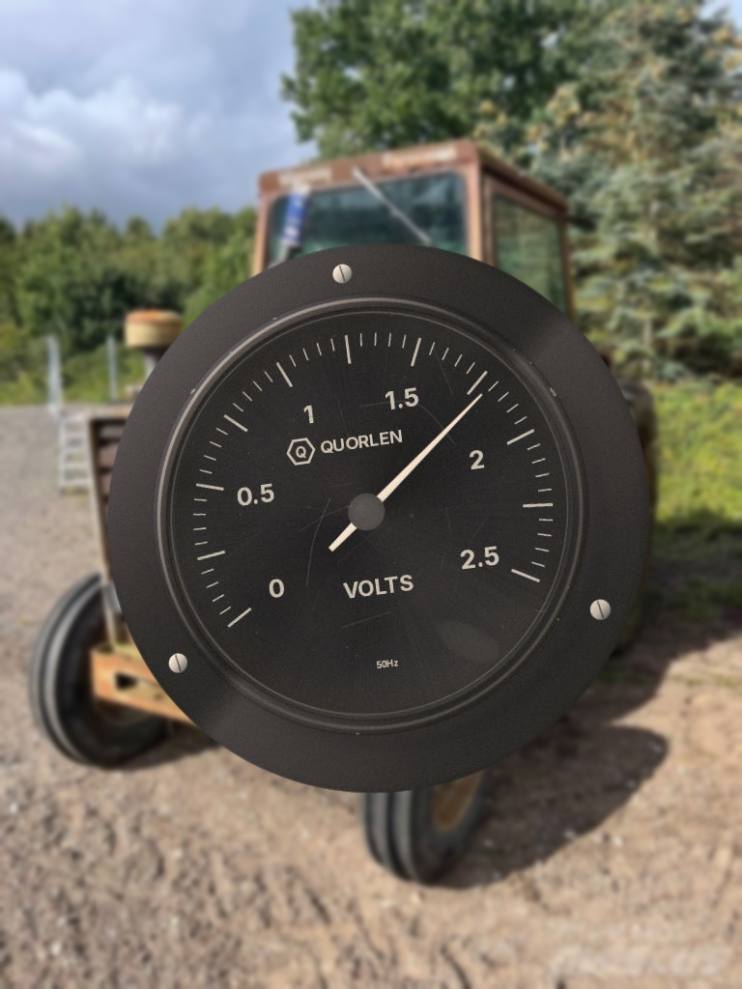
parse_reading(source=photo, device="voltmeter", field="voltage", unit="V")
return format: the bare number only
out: 1.8
